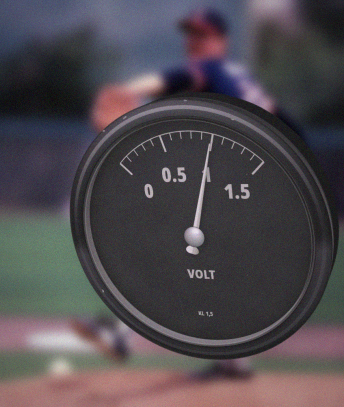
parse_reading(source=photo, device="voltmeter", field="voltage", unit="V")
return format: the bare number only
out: 1
